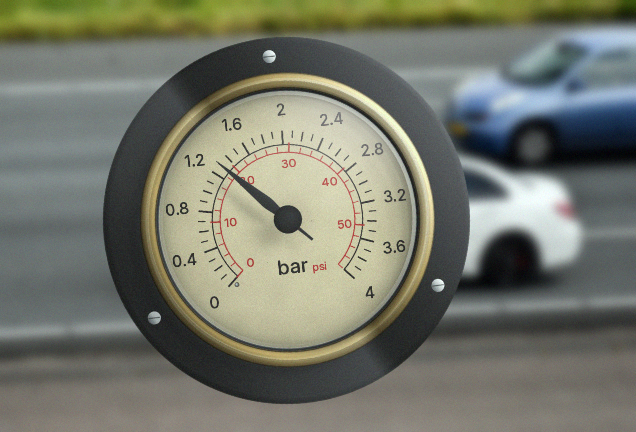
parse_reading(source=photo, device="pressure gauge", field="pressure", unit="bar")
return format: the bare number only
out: 1.3
